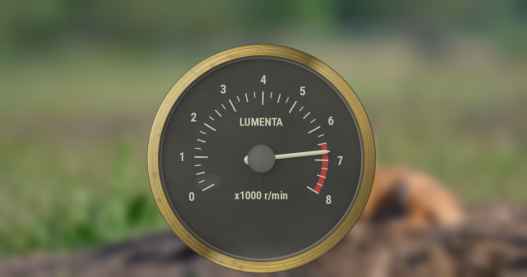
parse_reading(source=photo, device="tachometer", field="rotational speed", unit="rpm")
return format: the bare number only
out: 6750
